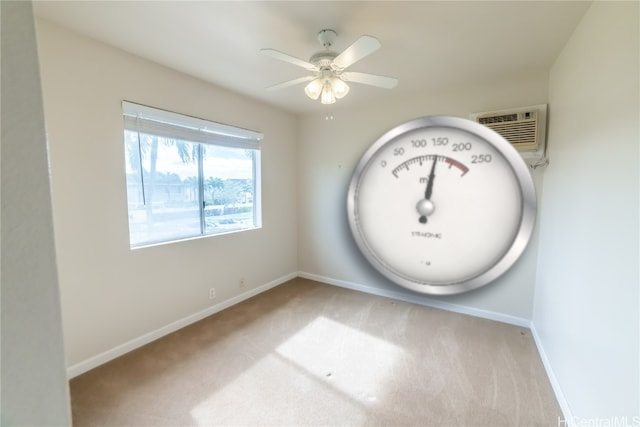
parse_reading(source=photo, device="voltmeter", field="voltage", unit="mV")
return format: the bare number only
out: 150
